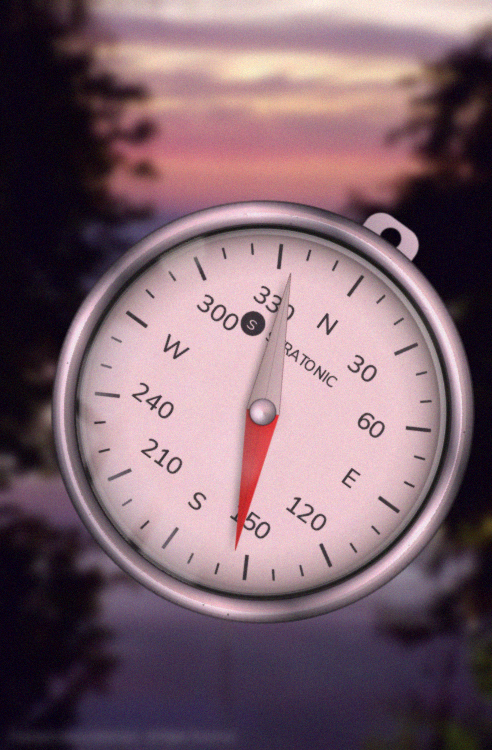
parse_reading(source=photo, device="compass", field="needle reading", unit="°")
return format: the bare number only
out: 155
